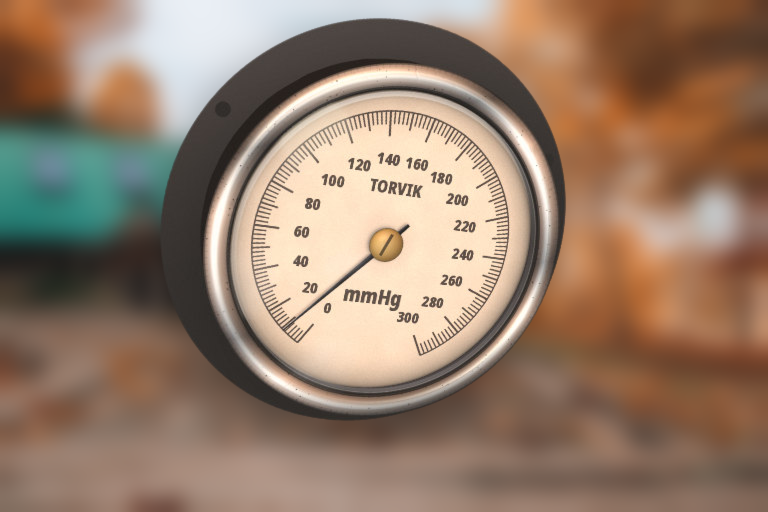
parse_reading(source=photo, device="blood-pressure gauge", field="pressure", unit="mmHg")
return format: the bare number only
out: 10
